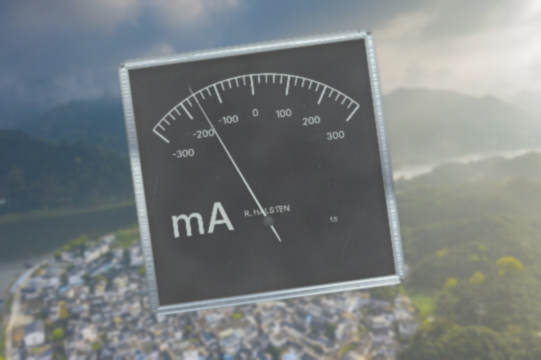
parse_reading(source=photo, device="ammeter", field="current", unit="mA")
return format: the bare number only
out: -160
